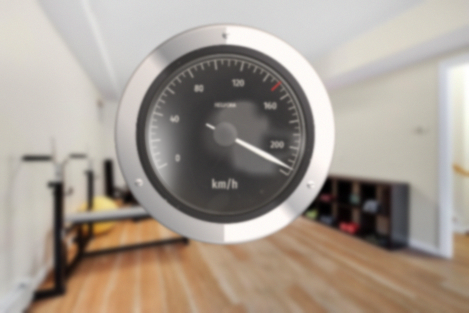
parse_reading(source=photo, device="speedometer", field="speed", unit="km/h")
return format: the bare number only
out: 215
